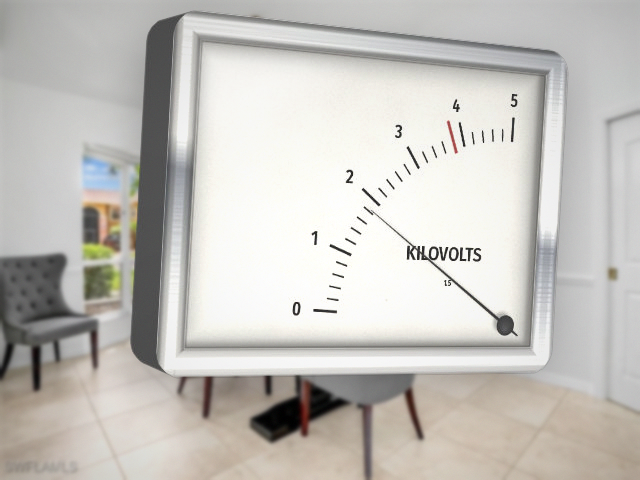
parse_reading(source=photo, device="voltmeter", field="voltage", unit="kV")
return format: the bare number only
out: 1.8
